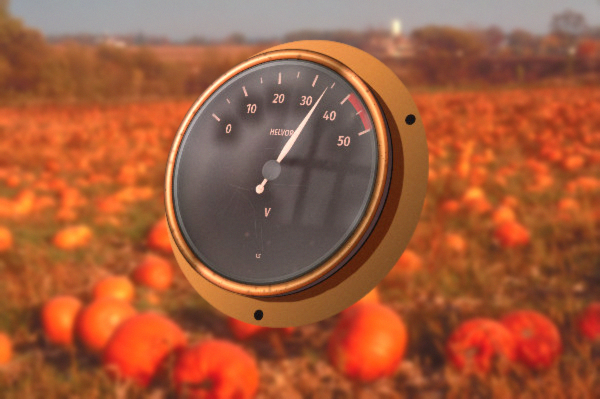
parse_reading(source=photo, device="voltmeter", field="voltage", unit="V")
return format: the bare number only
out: 35
